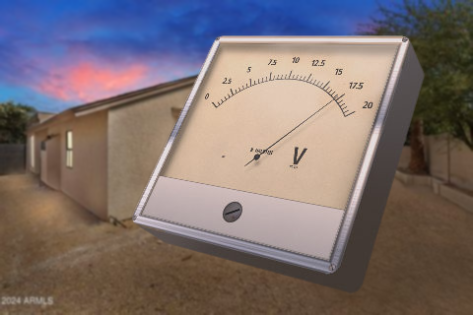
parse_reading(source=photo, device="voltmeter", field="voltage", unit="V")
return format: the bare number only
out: 17.5
